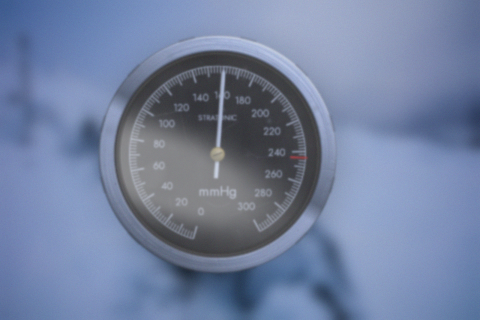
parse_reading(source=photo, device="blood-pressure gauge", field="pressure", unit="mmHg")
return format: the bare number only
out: 160
